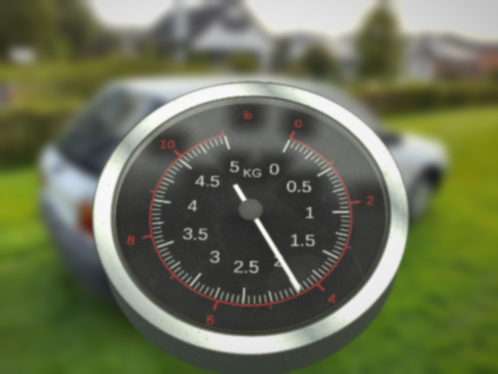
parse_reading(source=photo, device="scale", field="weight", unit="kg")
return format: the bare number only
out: 2
